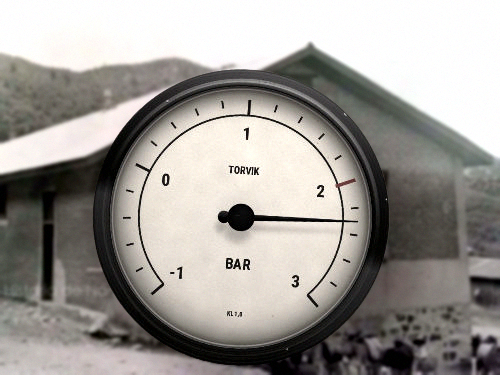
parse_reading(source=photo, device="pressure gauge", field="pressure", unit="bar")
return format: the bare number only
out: 2.3
